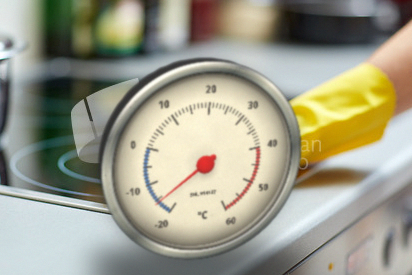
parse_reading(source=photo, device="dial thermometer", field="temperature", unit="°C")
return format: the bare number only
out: -15
